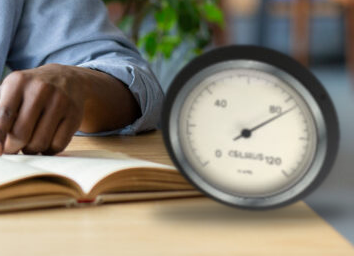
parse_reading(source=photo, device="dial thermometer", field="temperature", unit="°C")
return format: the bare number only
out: 84
